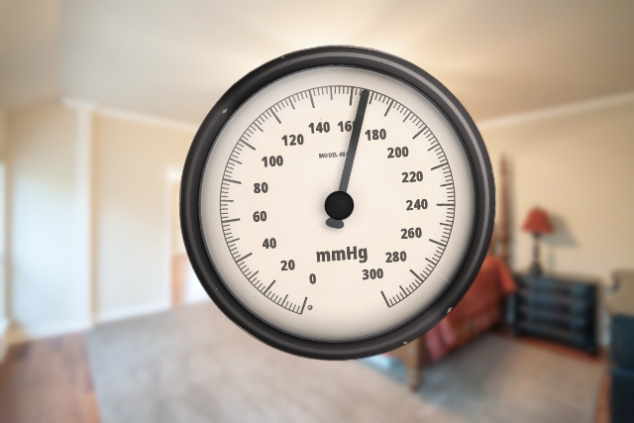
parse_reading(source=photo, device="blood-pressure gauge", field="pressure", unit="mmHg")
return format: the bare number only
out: 166
